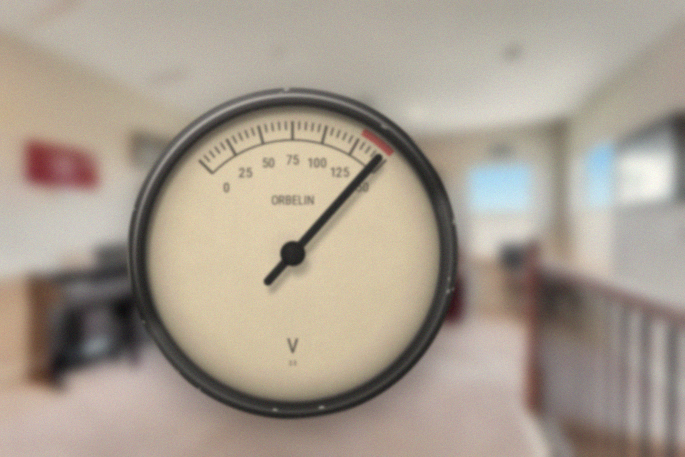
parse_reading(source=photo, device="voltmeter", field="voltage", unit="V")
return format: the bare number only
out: 145
